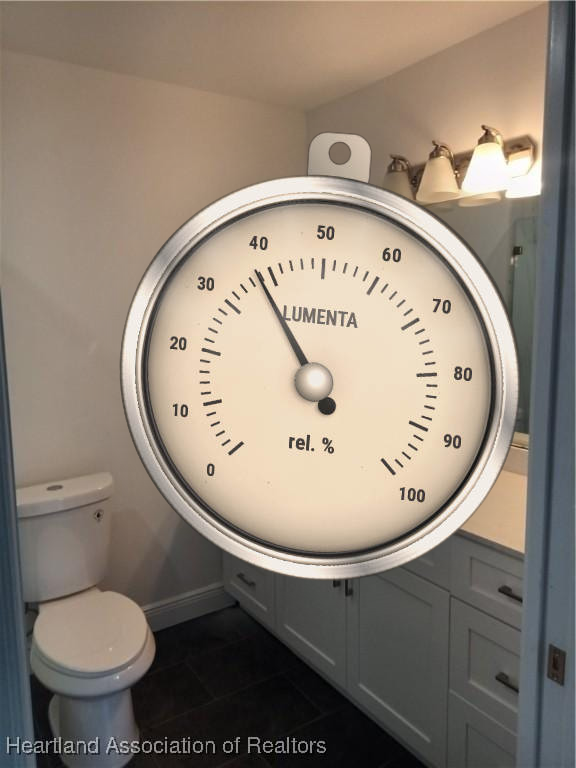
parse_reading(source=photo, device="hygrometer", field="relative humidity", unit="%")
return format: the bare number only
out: 38
